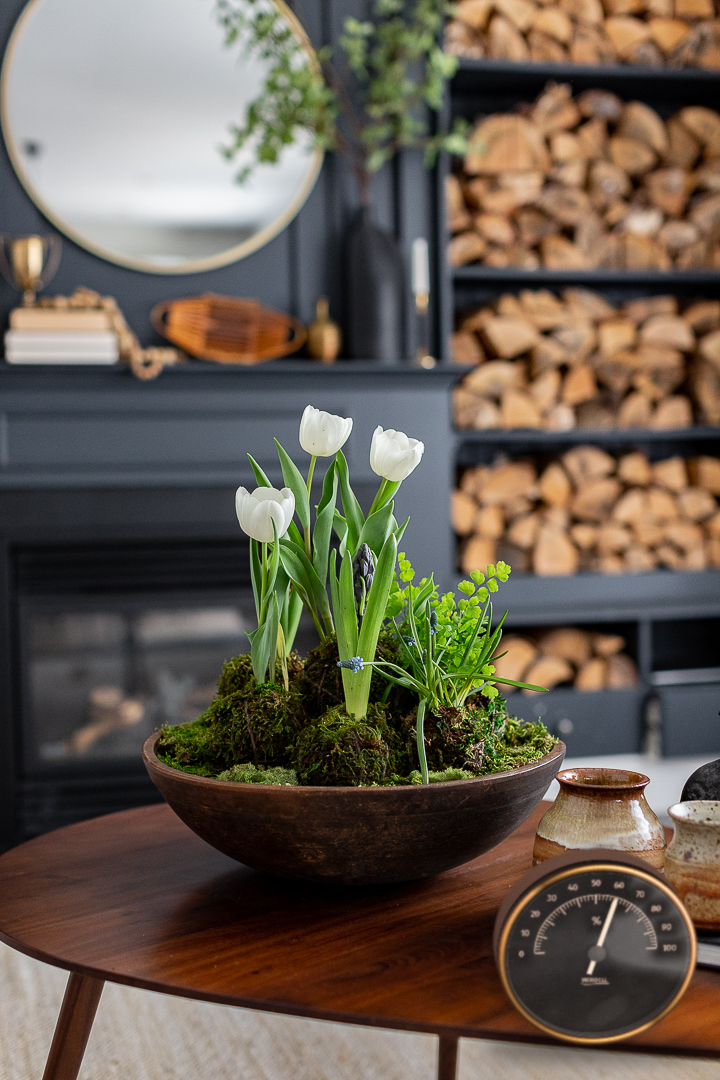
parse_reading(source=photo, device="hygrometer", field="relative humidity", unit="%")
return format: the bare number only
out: 60
